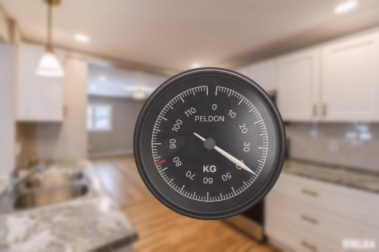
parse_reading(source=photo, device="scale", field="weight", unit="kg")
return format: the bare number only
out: 40
